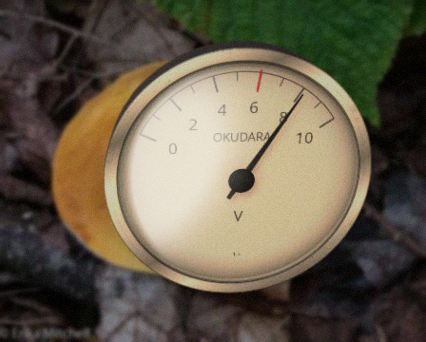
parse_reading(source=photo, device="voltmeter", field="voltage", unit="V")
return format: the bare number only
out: 8
